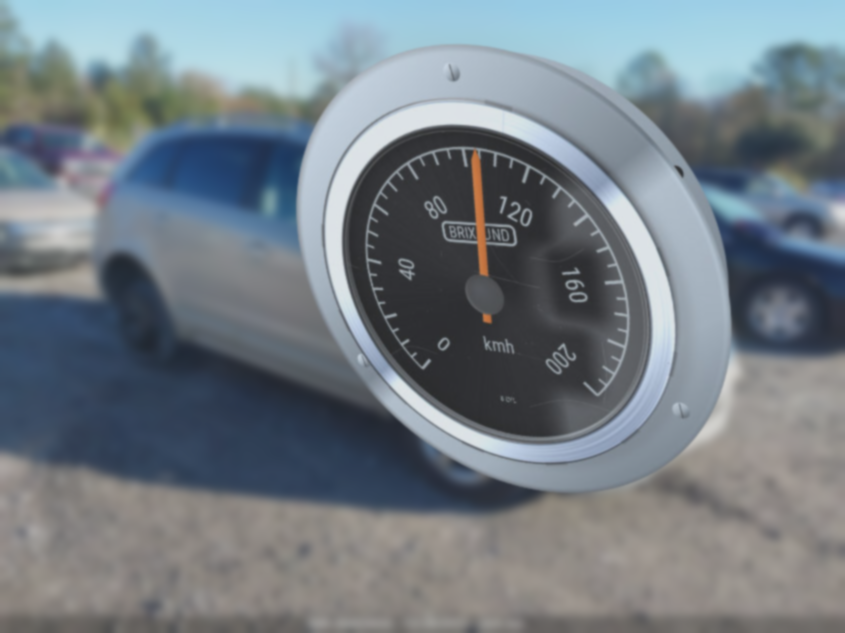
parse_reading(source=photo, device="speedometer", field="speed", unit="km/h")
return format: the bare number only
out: 105
